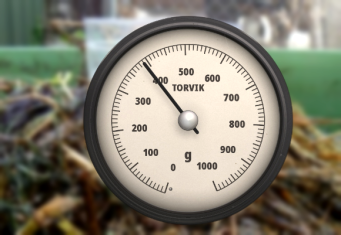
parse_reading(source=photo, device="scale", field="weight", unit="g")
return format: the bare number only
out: 390
